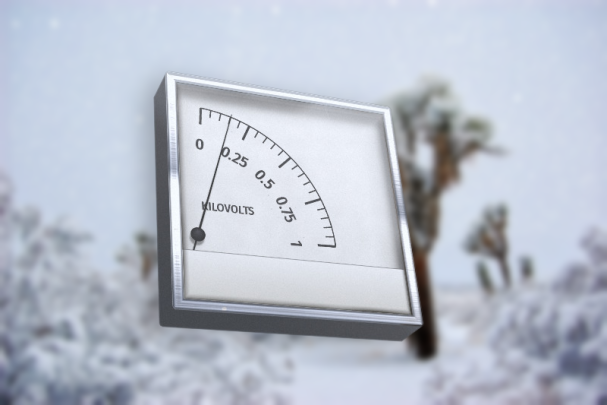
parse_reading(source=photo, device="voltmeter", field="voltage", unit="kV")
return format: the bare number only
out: 0.15
